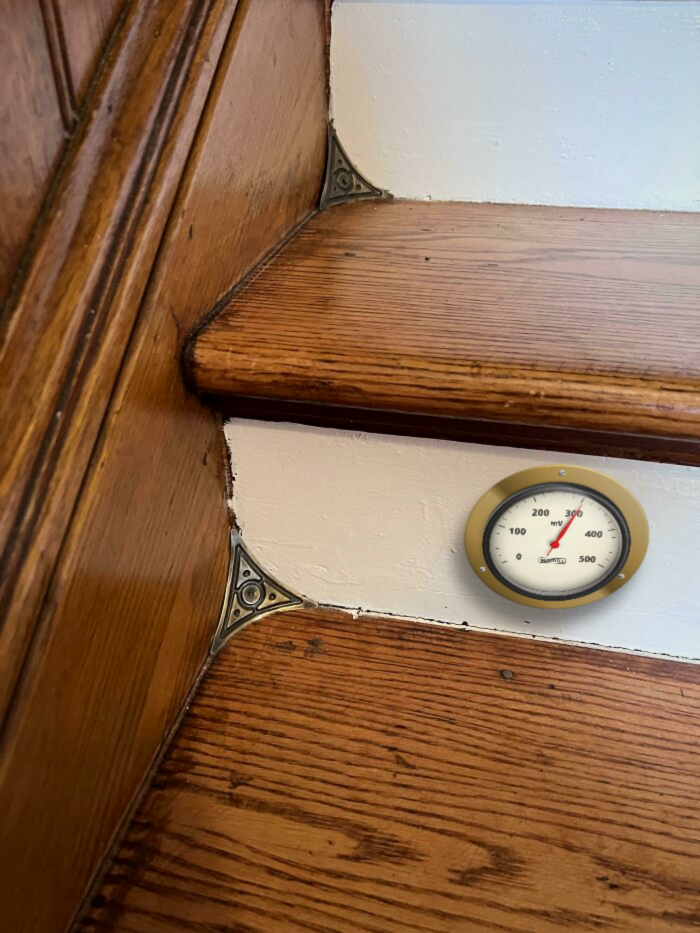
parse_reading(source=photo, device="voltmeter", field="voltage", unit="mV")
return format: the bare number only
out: 300
